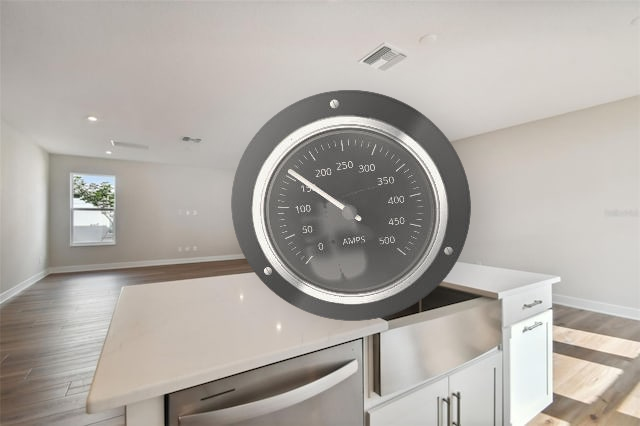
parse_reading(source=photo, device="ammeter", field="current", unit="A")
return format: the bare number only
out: 160
